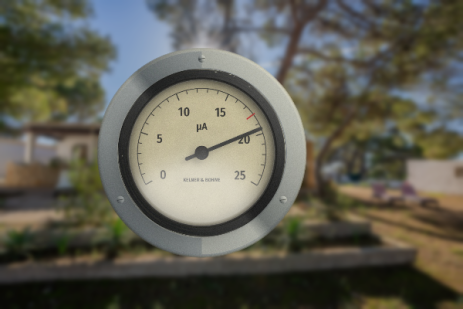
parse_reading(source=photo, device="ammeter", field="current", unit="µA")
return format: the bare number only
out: 19.5
